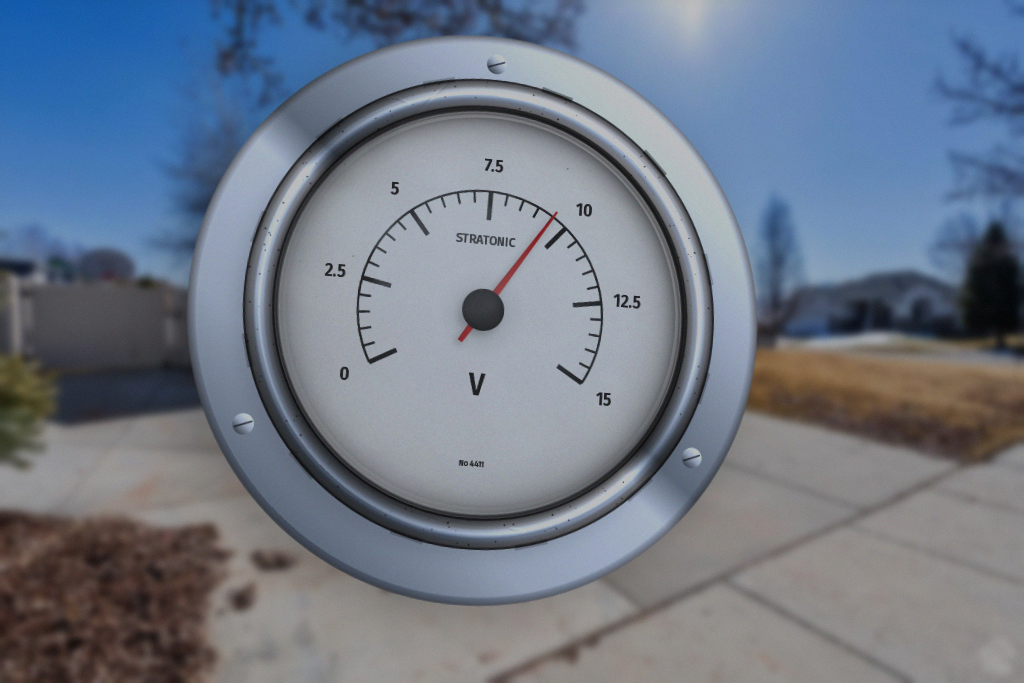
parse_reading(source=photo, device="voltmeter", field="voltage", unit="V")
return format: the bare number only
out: 9.5
